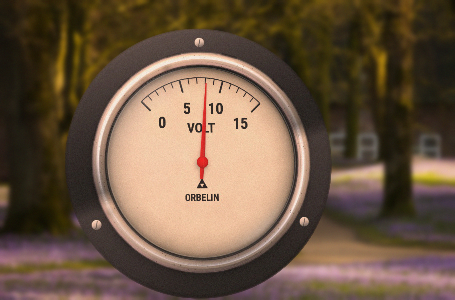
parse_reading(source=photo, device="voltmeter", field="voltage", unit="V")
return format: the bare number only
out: 8
